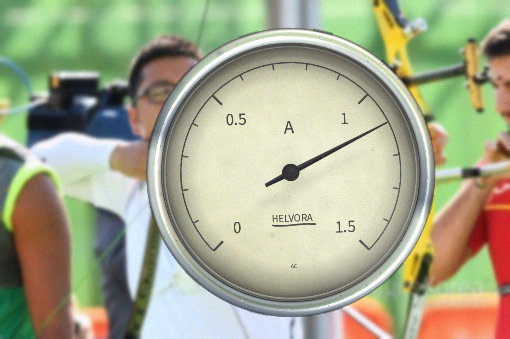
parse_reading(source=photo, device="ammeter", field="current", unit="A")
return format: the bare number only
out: 1.1
